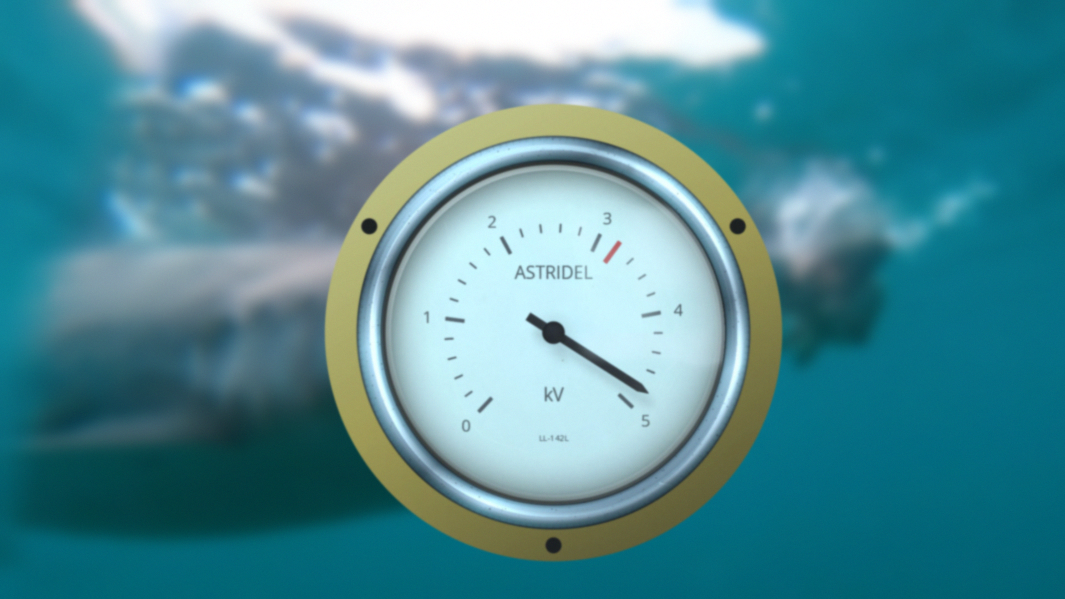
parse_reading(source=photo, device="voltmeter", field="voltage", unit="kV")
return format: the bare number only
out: 4.8
